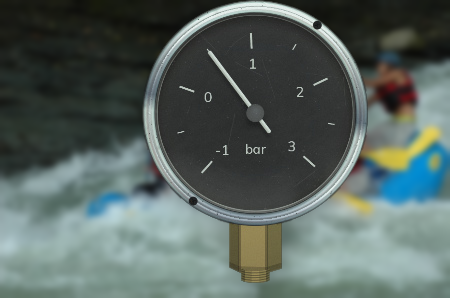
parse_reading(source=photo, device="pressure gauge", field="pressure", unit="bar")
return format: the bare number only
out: 0.5
